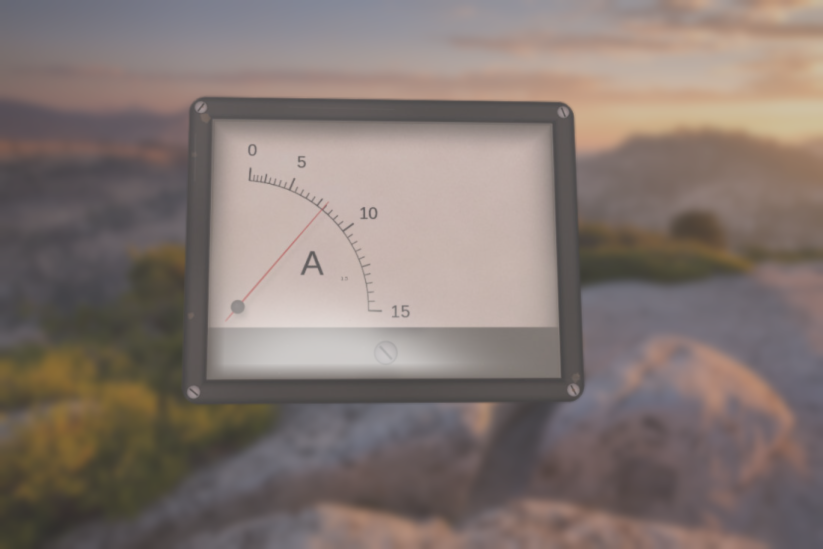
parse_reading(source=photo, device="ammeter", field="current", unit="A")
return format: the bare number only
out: 8
